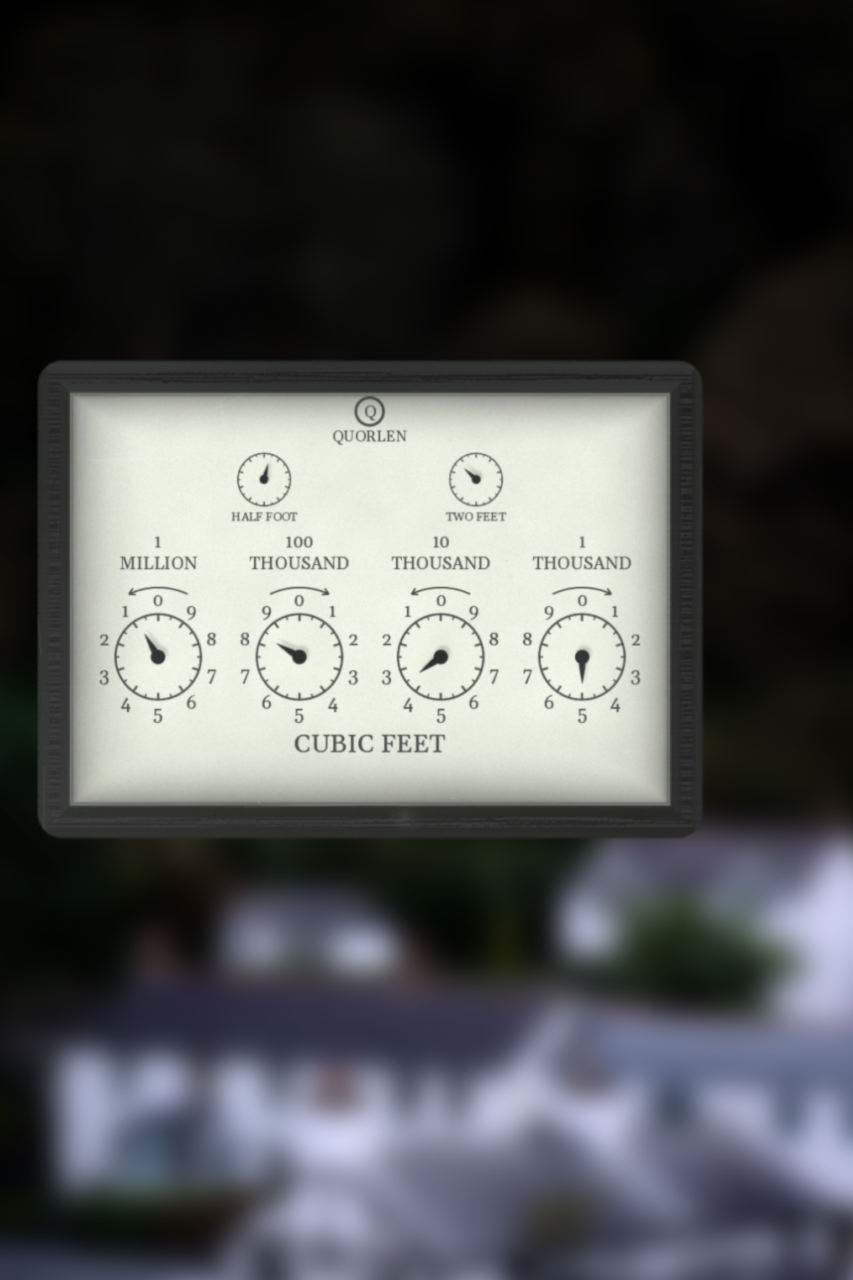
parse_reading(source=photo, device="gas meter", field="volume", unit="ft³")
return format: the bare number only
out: 83500
